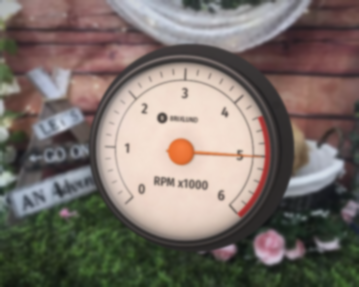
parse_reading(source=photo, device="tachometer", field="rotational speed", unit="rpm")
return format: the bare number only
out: 5000
